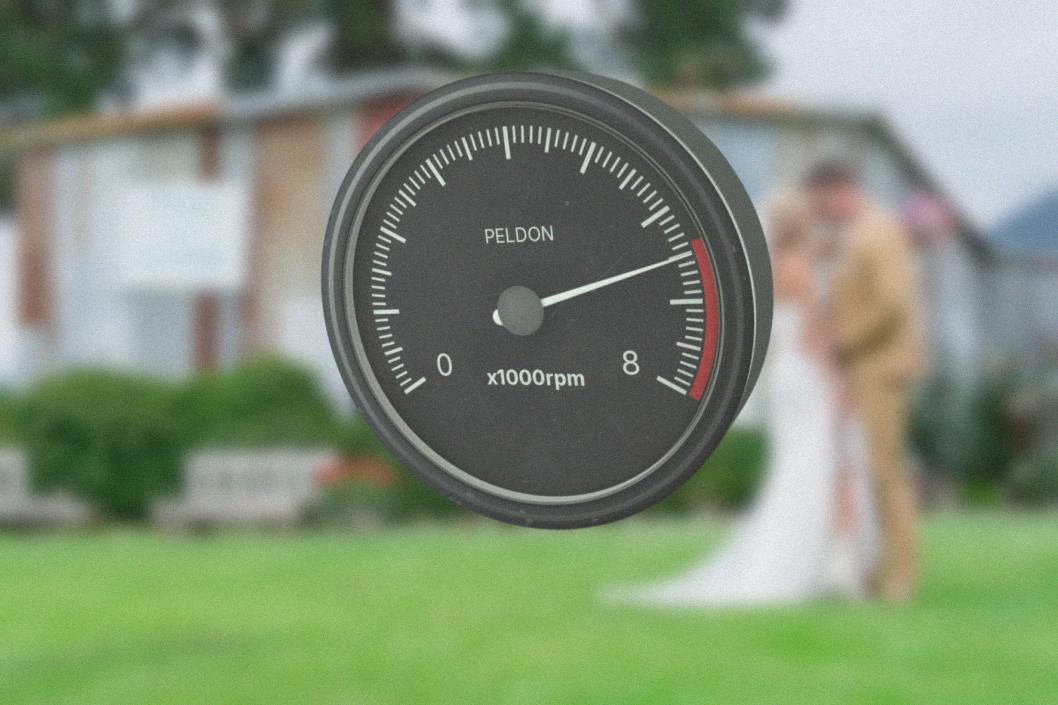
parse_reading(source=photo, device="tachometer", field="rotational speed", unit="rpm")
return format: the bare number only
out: 6500
